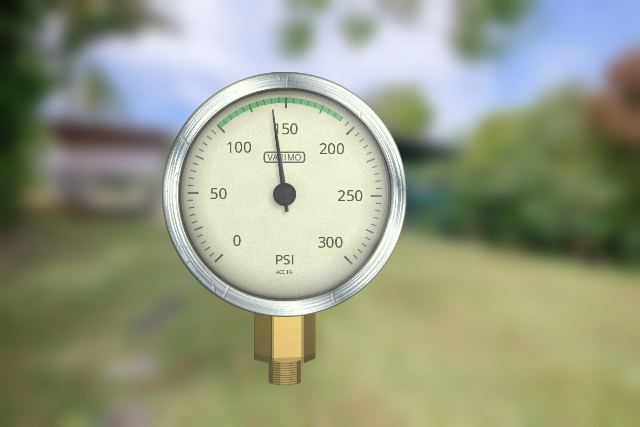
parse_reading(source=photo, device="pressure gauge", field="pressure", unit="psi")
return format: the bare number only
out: 140
